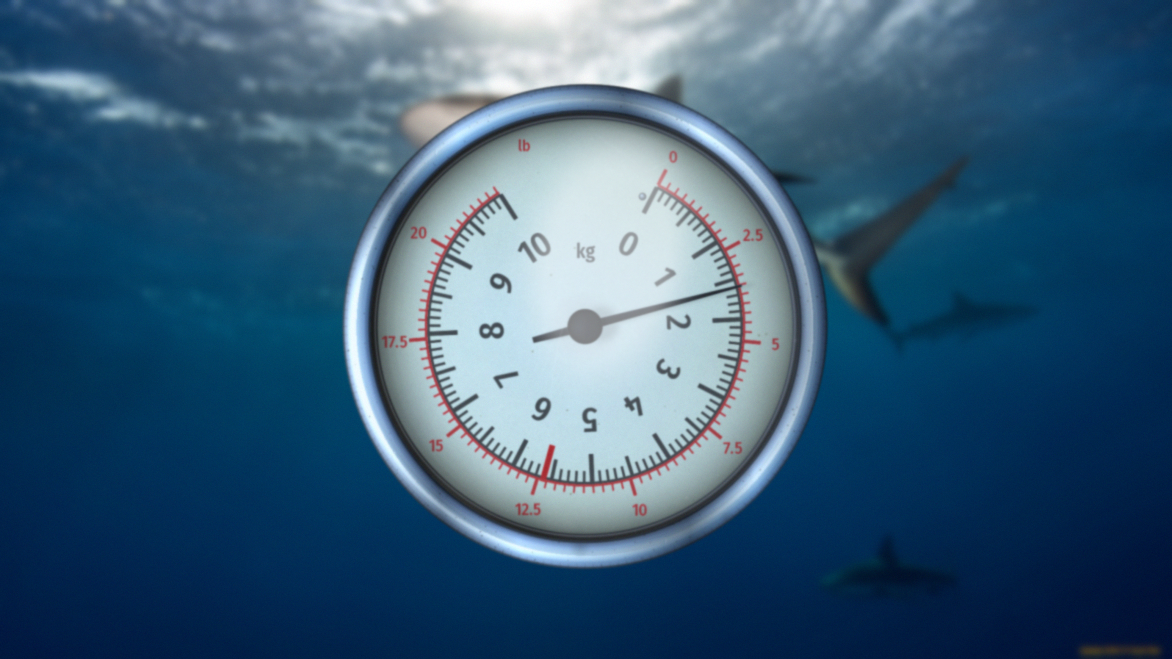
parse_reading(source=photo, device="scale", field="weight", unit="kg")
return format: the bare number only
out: 1.6
